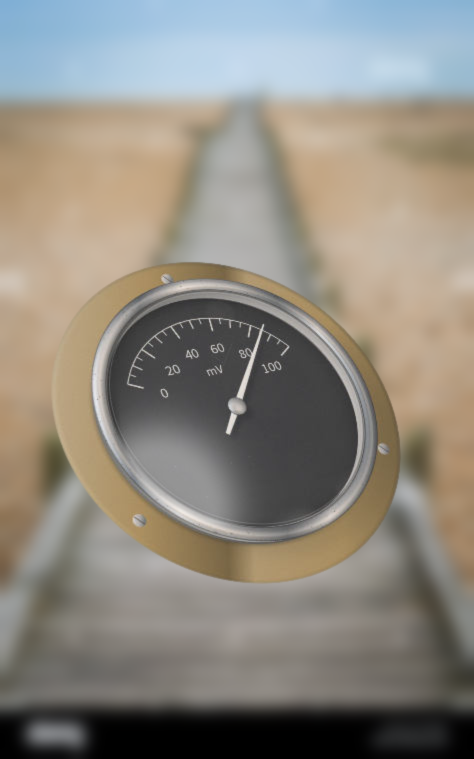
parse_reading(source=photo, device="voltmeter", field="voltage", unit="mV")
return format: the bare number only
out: 85
